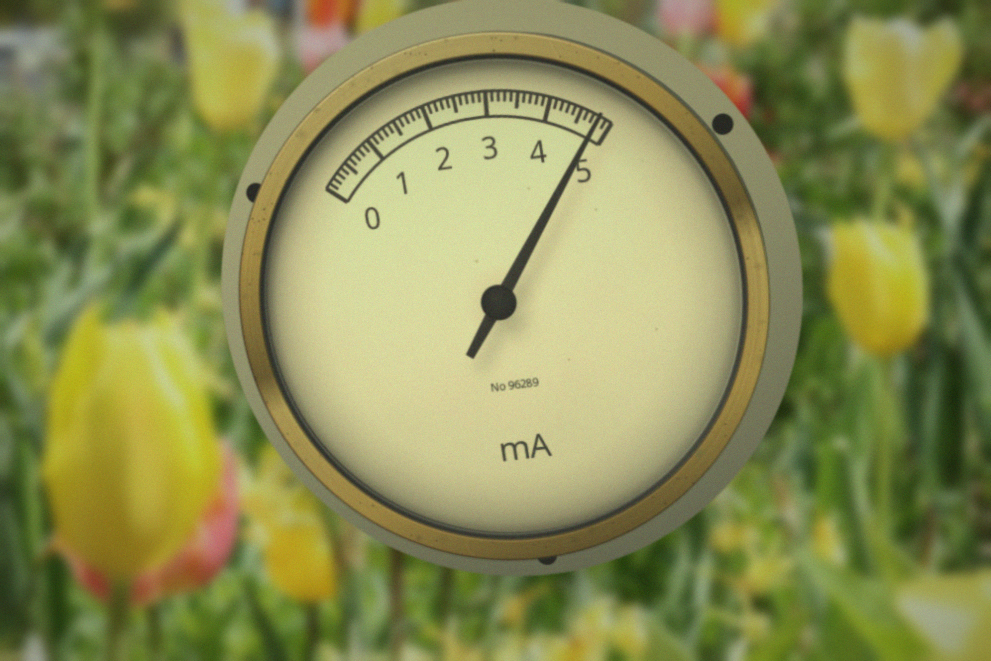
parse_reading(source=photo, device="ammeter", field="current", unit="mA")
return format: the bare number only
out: 4.8
